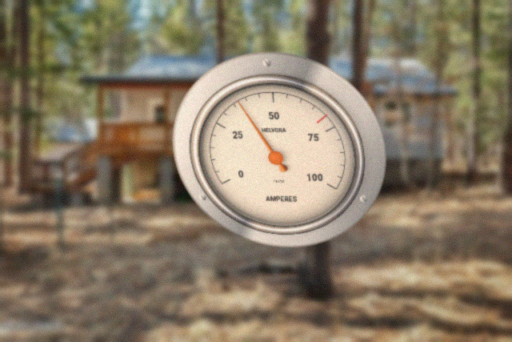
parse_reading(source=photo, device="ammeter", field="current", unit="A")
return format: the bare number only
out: 37.5
